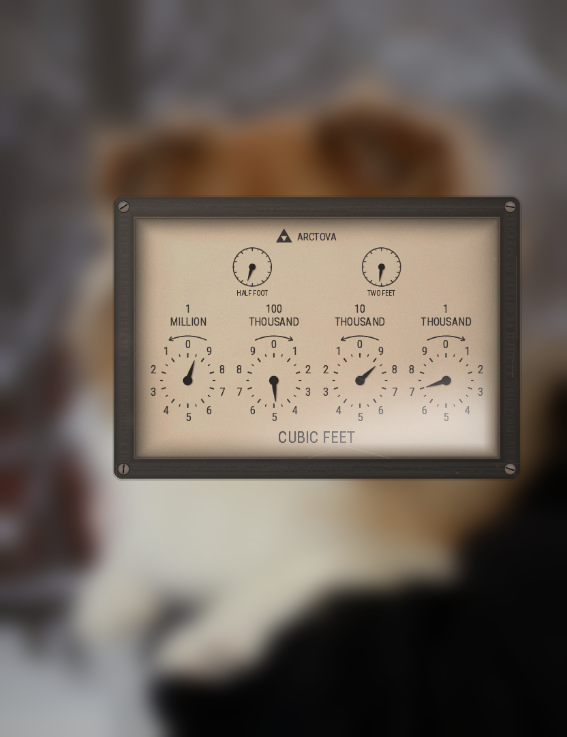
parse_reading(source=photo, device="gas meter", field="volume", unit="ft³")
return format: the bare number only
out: 948700
